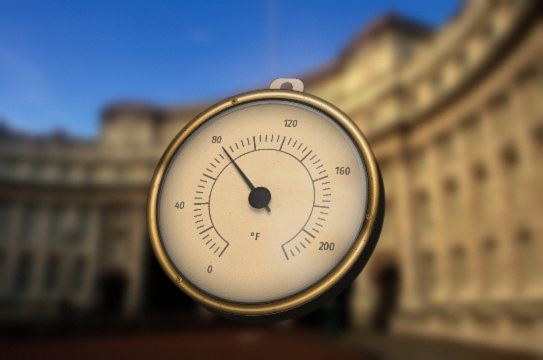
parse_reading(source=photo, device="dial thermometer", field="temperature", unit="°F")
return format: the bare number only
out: 80
